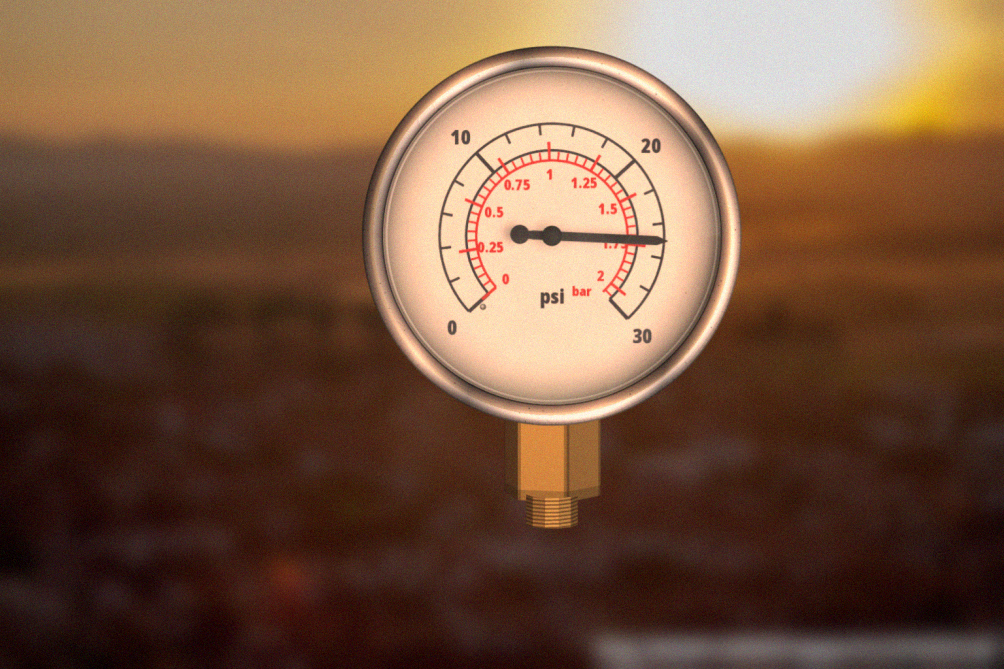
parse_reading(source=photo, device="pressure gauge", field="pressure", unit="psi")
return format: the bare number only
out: 25
